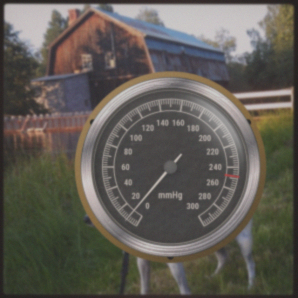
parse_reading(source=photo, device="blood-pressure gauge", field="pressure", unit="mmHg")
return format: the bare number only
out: 10
